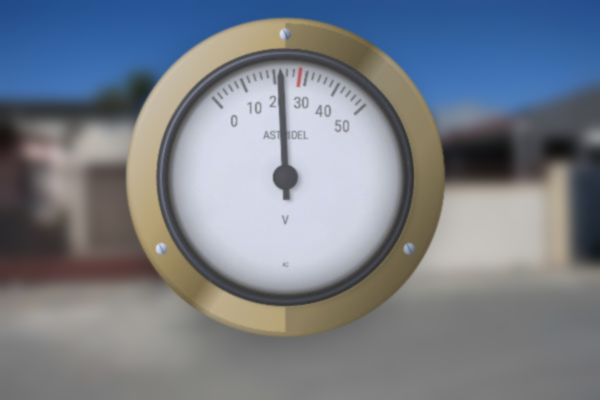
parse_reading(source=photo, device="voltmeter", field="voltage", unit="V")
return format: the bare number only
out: 22
